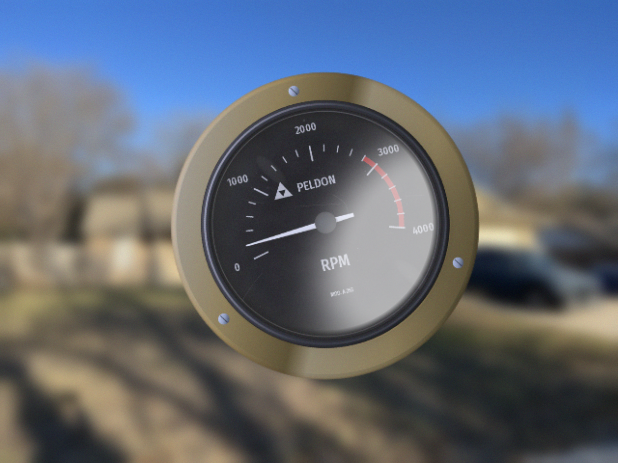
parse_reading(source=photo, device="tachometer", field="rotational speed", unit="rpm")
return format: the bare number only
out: 200
